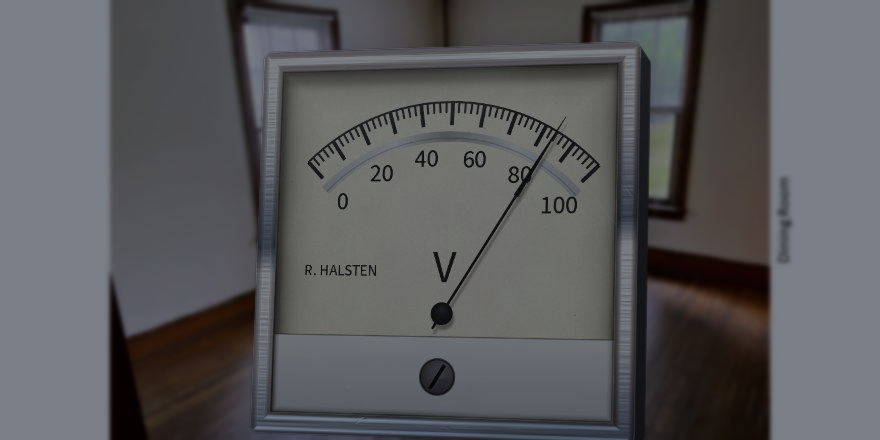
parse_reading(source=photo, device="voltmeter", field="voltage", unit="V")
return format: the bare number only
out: 84
